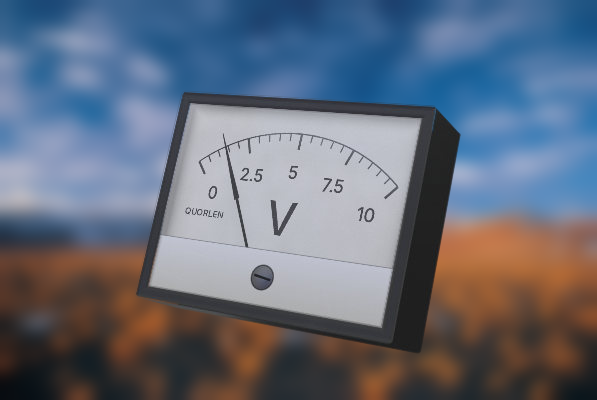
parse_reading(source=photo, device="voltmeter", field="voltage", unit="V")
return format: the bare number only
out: 1.5
